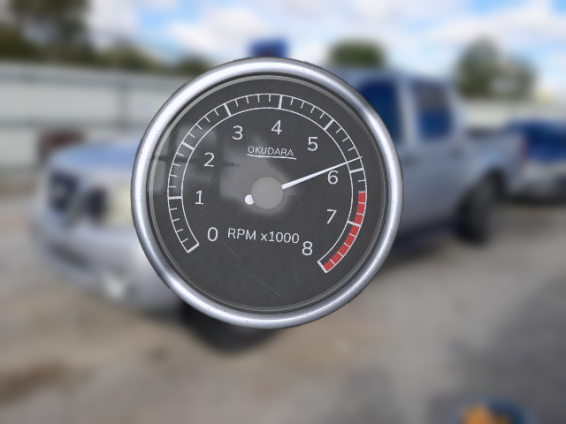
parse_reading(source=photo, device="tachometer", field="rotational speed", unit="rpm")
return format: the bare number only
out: 5800
